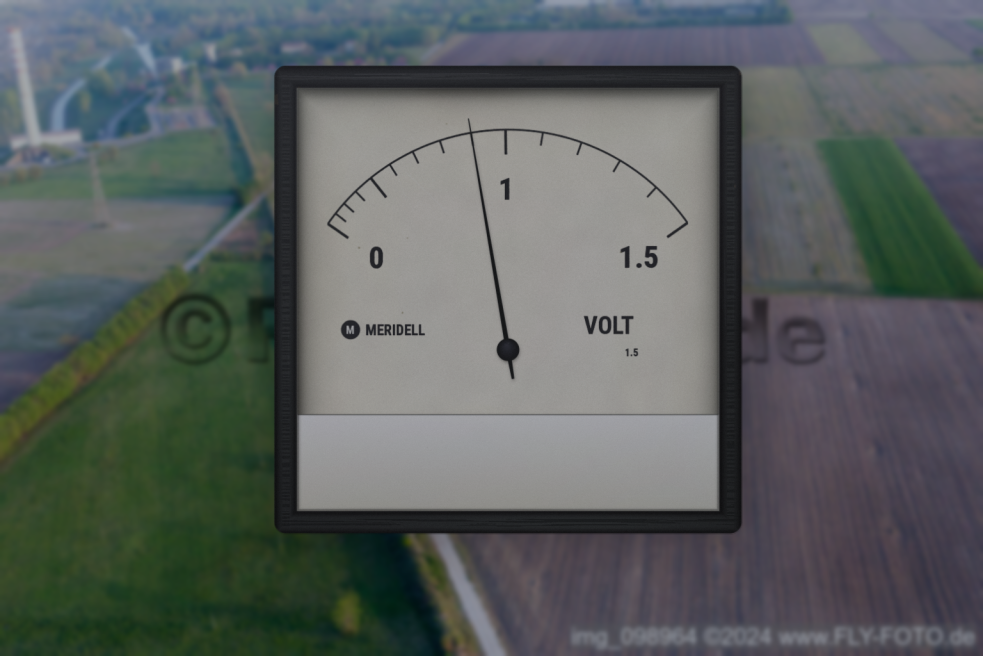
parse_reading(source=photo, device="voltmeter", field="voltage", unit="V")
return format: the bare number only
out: 0.9
